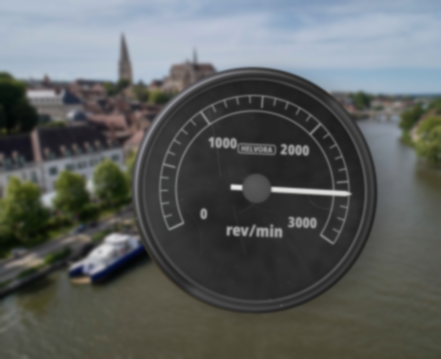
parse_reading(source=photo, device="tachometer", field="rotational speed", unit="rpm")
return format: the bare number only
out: 2600
